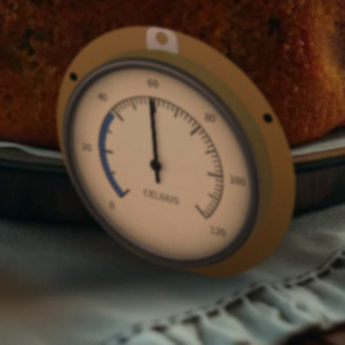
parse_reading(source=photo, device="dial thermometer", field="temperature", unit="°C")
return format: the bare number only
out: 60
